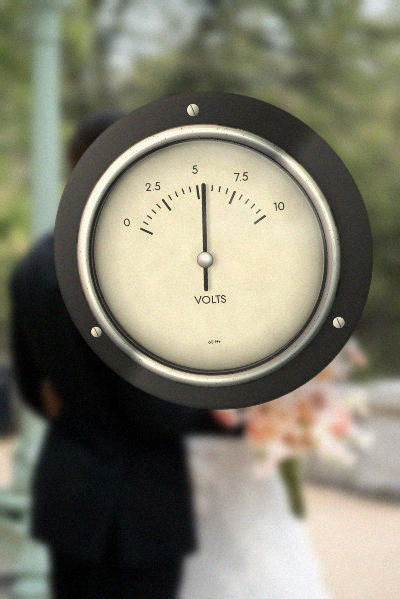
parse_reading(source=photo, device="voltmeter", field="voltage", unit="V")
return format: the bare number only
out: 5.5
